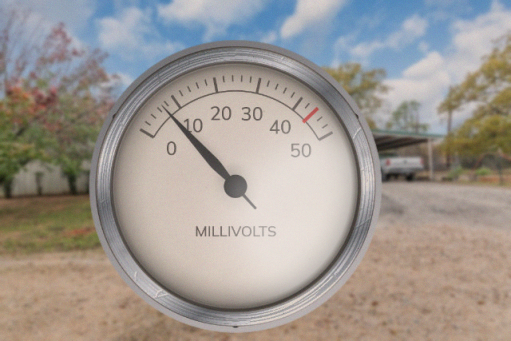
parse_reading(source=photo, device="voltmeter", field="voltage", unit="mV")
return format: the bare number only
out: 7
